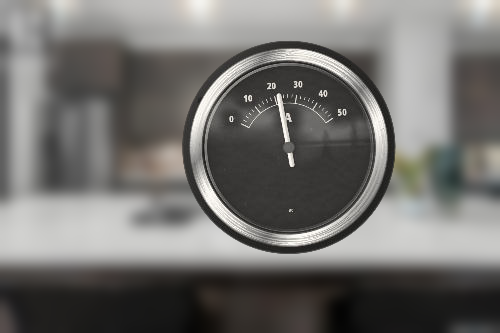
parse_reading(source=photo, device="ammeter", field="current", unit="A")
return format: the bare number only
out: 22
